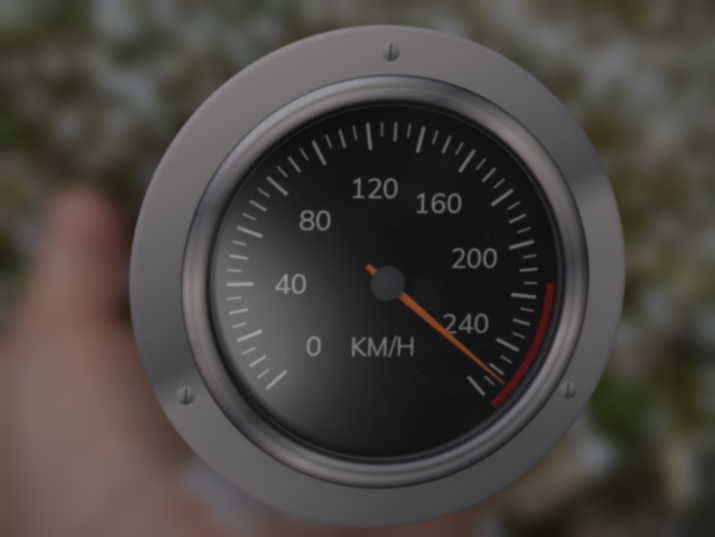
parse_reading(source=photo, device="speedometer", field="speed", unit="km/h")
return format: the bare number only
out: 252.5
